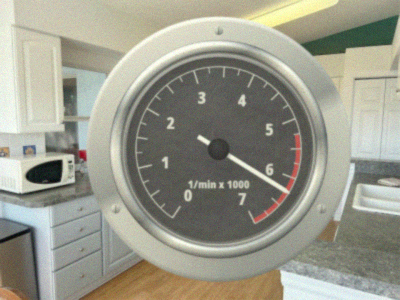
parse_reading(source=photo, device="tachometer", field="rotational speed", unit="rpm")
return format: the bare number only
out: 6250
